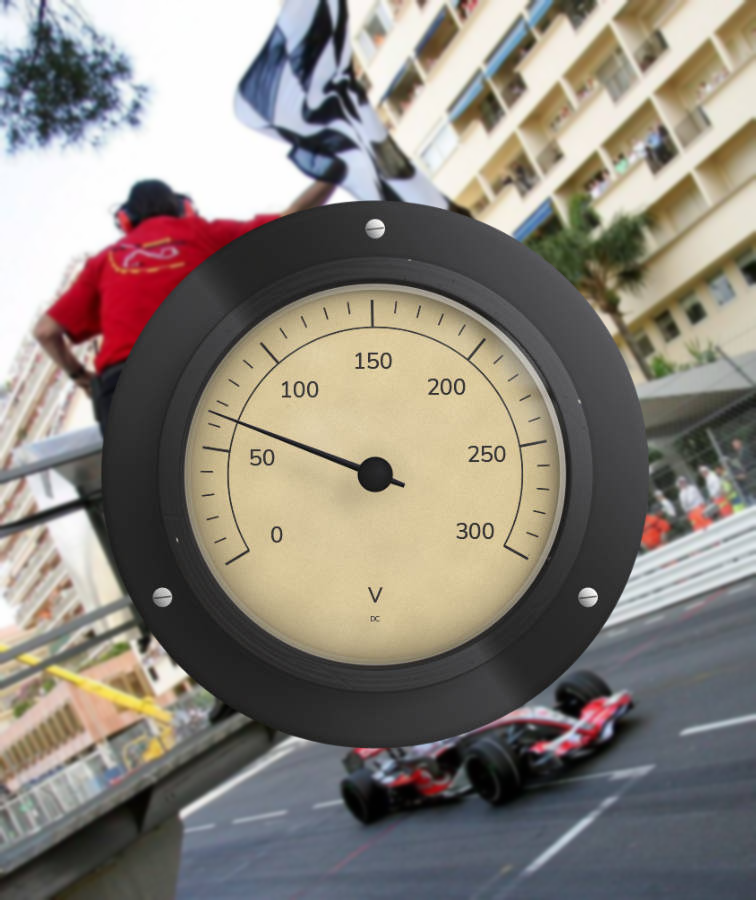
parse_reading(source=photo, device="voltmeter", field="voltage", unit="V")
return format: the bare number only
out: 65
